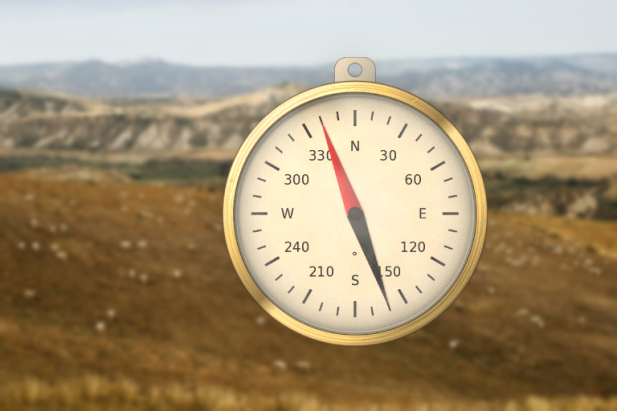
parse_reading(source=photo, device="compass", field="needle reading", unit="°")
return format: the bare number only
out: 340
